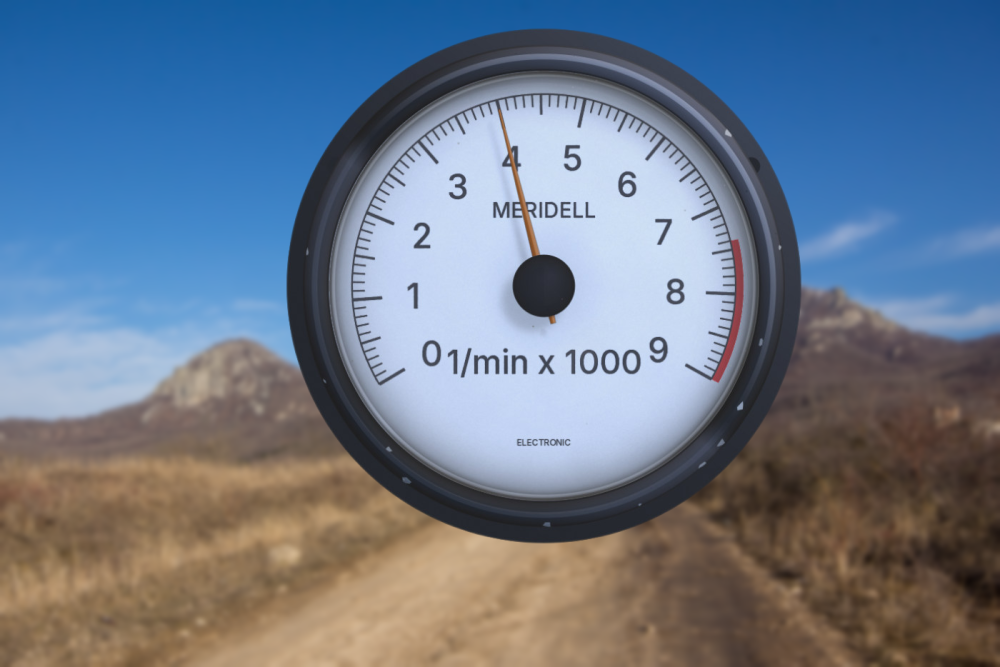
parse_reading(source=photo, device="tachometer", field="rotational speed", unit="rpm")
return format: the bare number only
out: 4000
